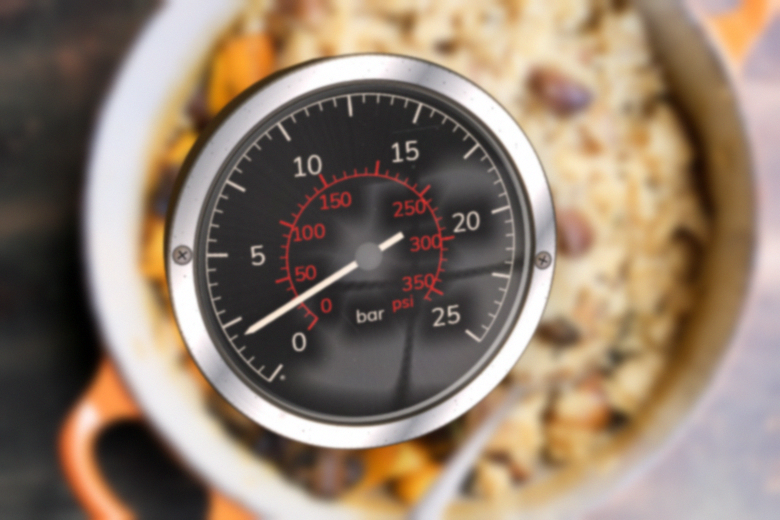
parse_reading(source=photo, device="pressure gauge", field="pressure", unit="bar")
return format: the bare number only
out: 2
